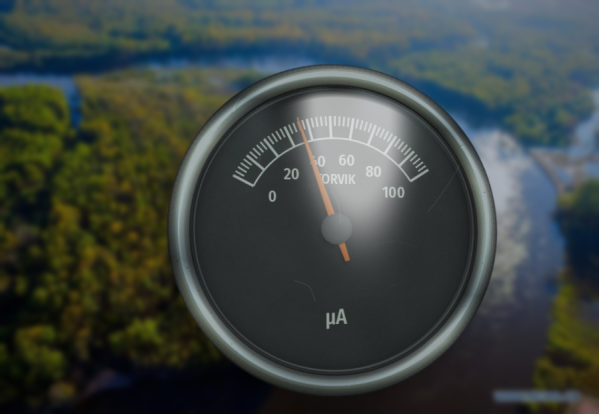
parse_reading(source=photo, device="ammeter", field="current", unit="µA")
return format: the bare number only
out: 36
